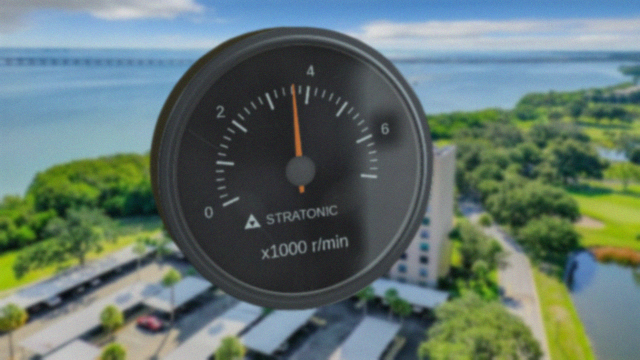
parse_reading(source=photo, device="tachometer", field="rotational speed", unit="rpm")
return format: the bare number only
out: 3600
